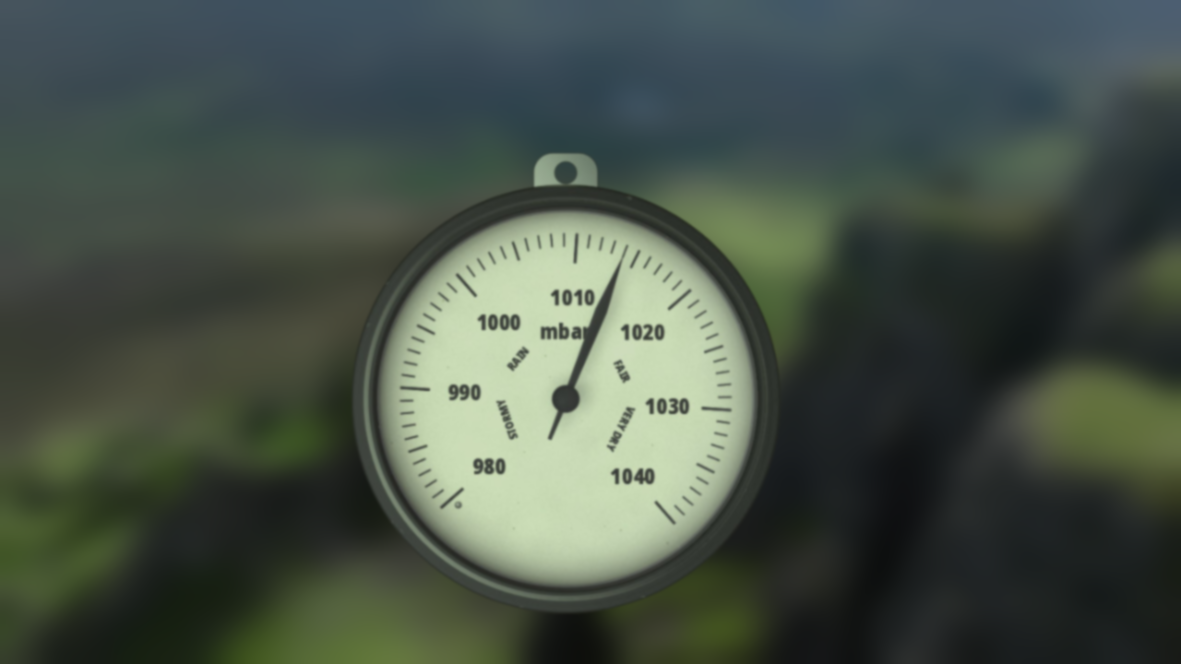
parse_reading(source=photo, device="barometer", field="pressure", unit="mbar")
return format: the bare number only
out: 1014
